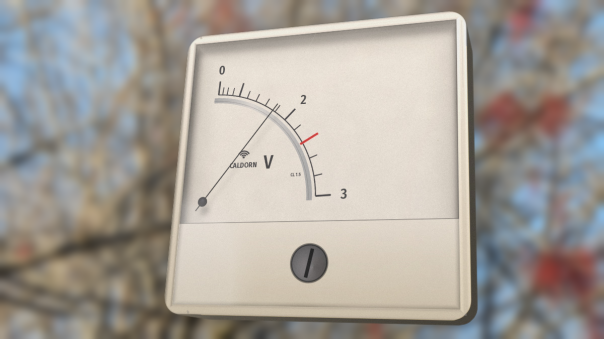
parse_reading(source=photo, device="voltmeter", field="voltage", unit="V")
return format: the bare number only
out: 1.8
